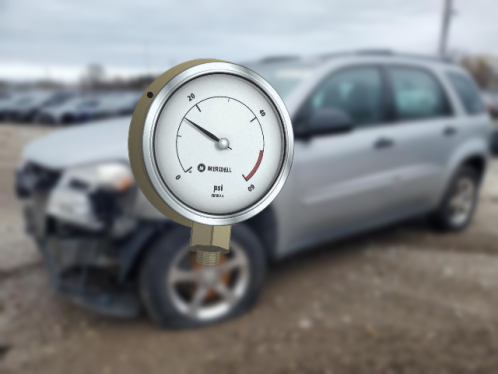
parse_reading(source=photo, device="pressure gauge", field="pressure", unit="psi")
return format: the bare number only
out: 15
